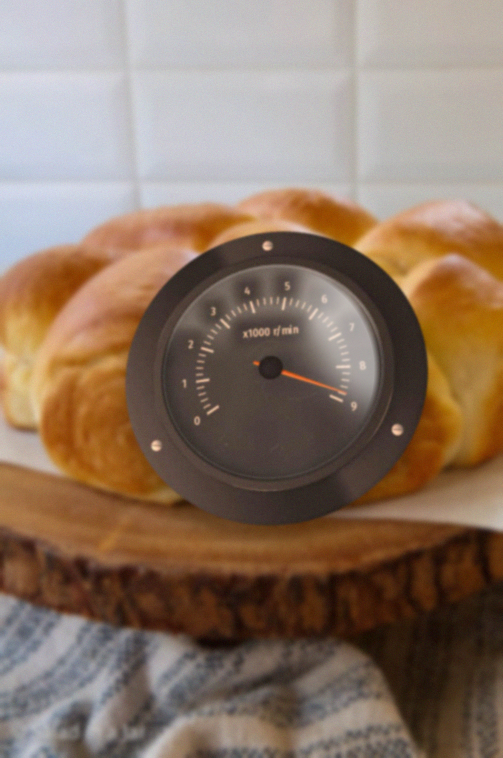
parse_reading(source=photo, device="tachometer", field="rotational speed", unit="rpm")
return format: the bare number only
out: 8800
